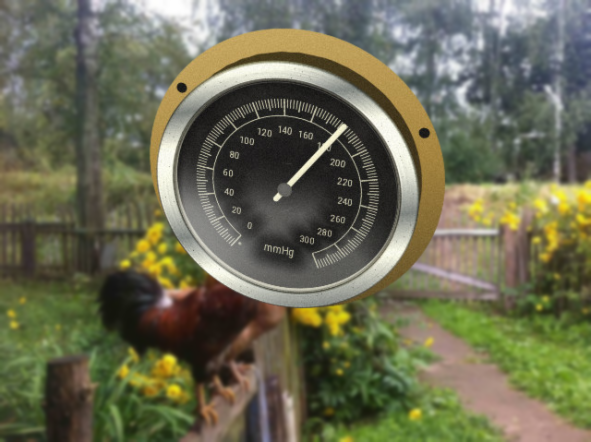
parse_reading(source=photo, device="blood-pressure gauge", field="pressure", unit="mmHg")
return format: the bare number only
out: 180
